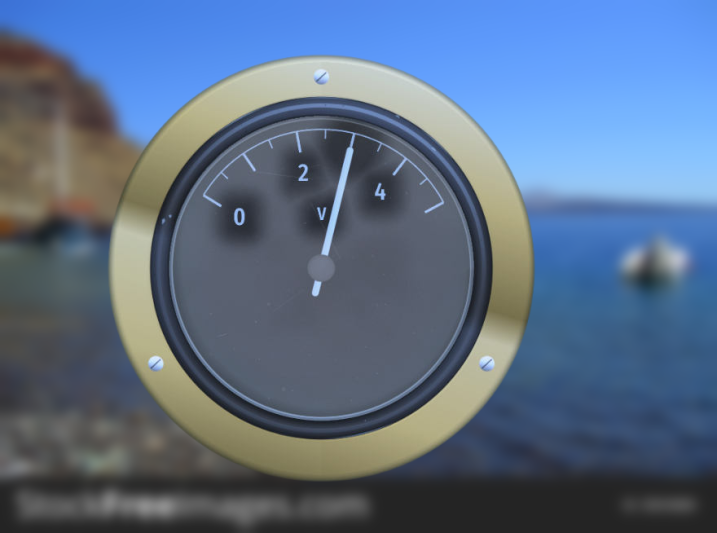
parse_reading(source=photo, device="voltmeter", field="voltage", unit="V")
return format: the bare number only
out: 3
